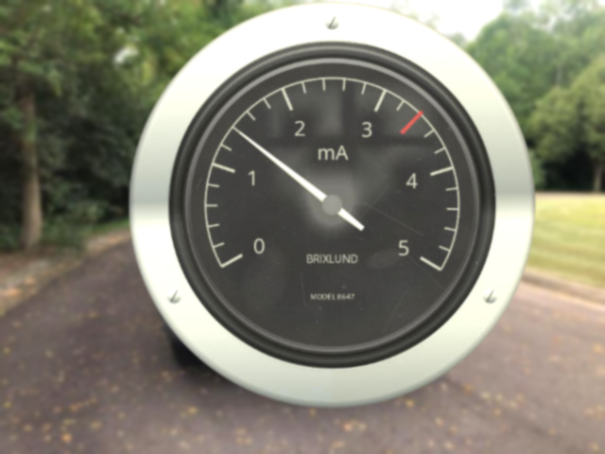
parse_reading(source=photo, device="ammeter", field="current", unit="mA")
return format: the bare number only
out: 1.4
